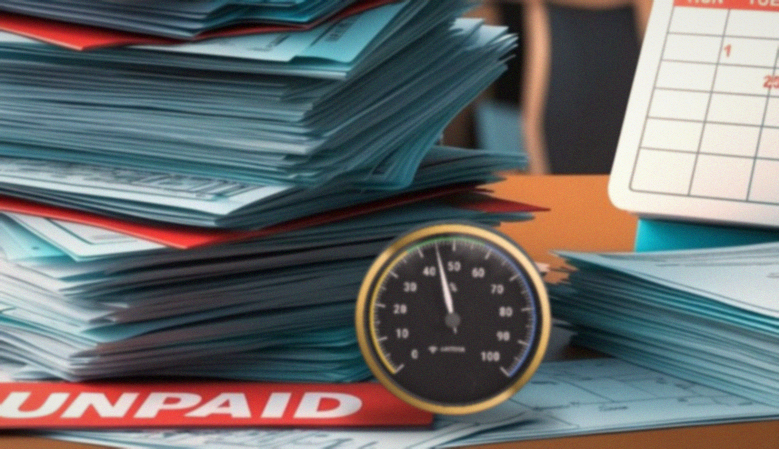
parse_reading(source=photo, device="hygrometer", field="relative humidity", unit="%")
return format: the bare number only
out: 45
